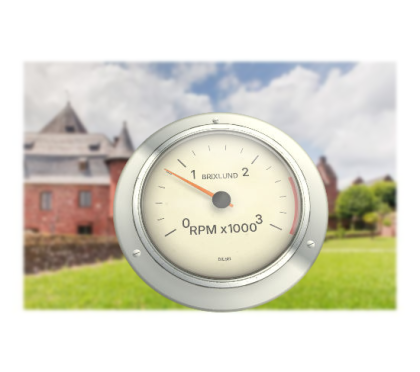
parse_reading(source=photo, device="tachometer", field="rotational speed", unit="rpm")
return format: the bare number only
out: 800
